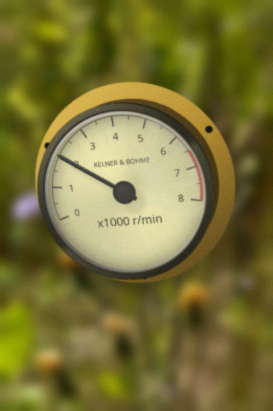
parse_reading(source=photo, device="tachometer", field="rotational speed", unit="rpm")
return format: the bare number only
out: 2000
